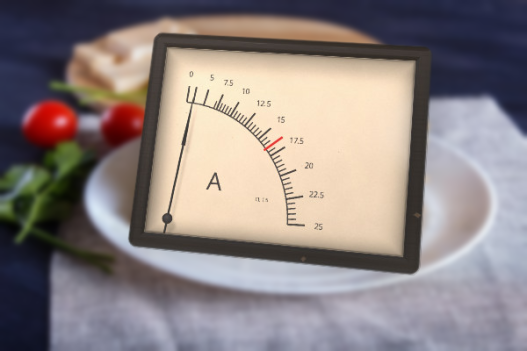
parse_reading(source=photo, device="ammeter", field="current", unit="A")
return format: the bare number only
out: 2.5
